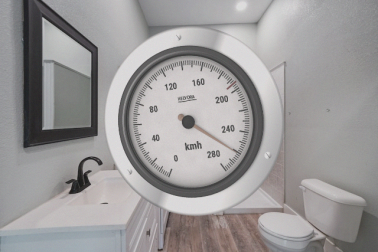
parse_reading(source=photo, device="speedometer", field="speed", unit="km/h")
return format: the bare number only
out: 260
